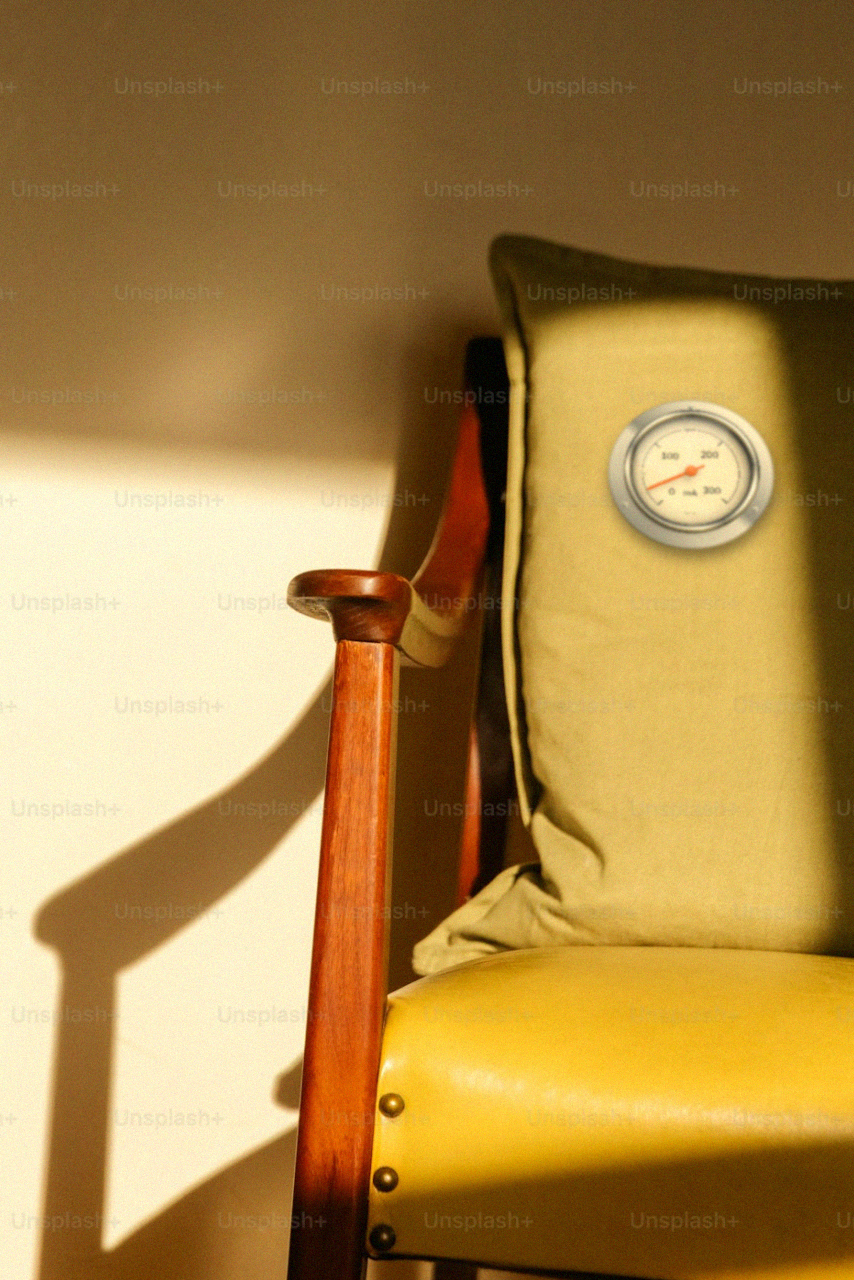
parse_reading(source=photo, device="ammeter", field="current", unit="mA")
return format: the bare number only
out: 25
